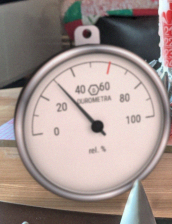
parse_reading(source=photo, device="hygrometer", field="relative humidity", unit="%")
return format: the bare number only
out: 30
